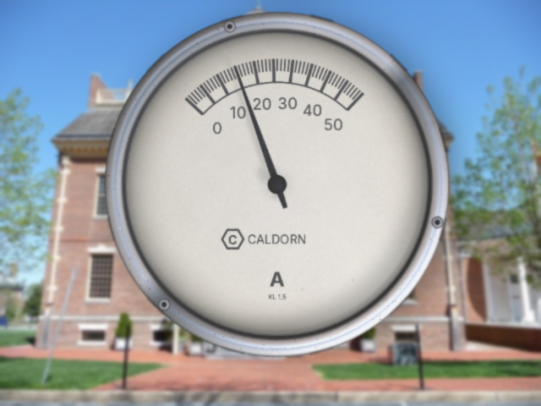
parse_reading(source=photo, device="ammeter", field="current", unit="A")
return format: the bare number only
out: 15
